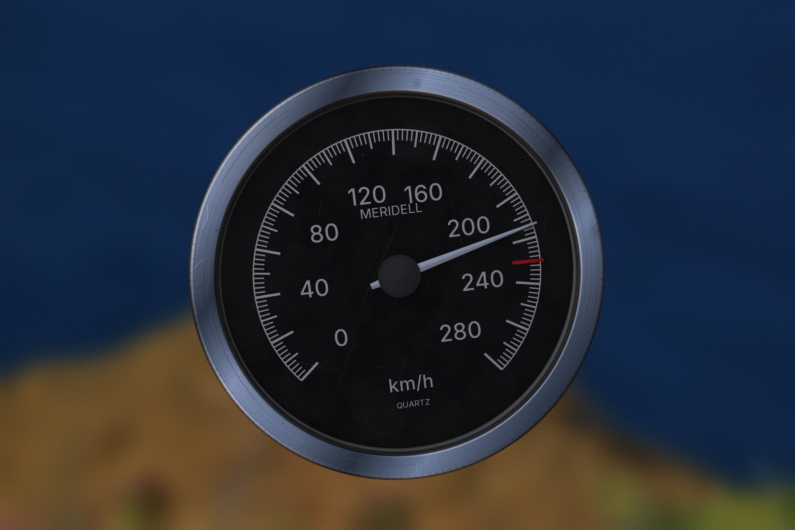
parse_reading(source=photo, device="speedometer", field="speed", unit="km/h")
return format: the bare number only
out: 214
